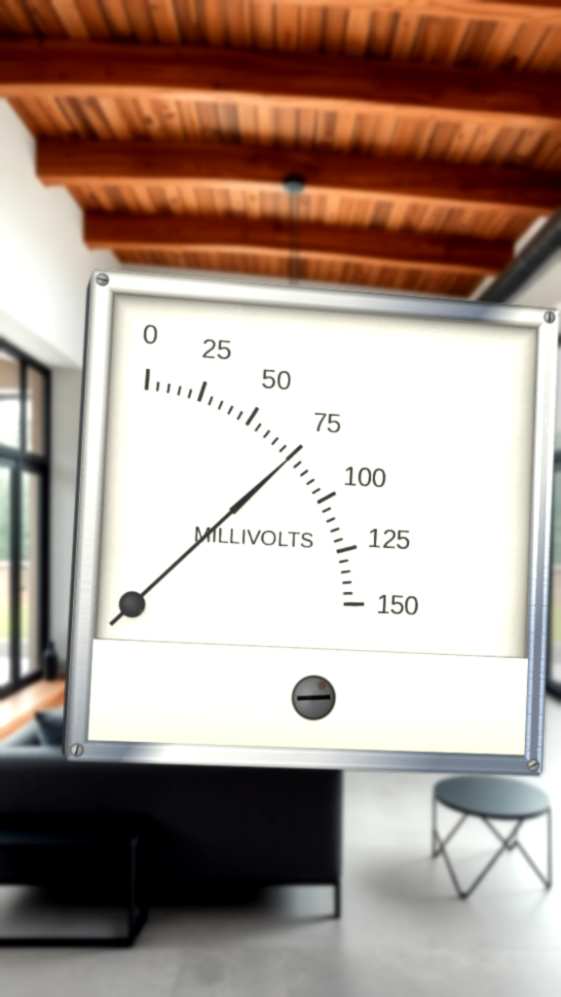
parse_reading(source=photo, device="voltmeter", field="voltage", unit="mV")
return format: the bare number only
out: 75
